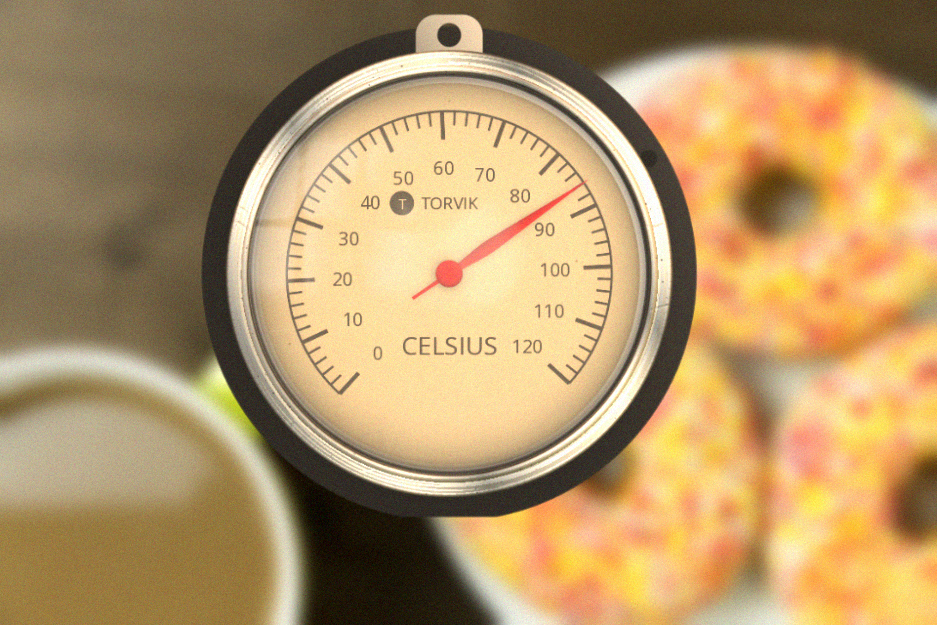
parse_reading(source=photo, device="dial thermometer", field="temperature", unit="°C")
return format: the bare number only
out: 86
